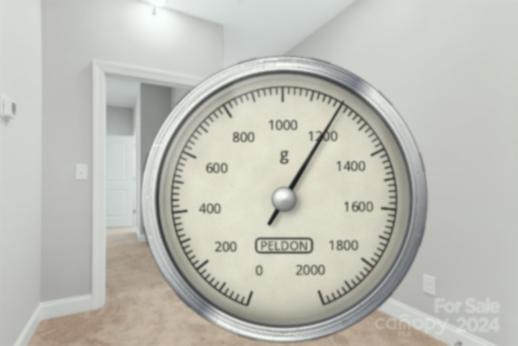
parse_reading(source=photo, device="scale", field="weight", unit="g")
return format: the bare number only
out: 1200
